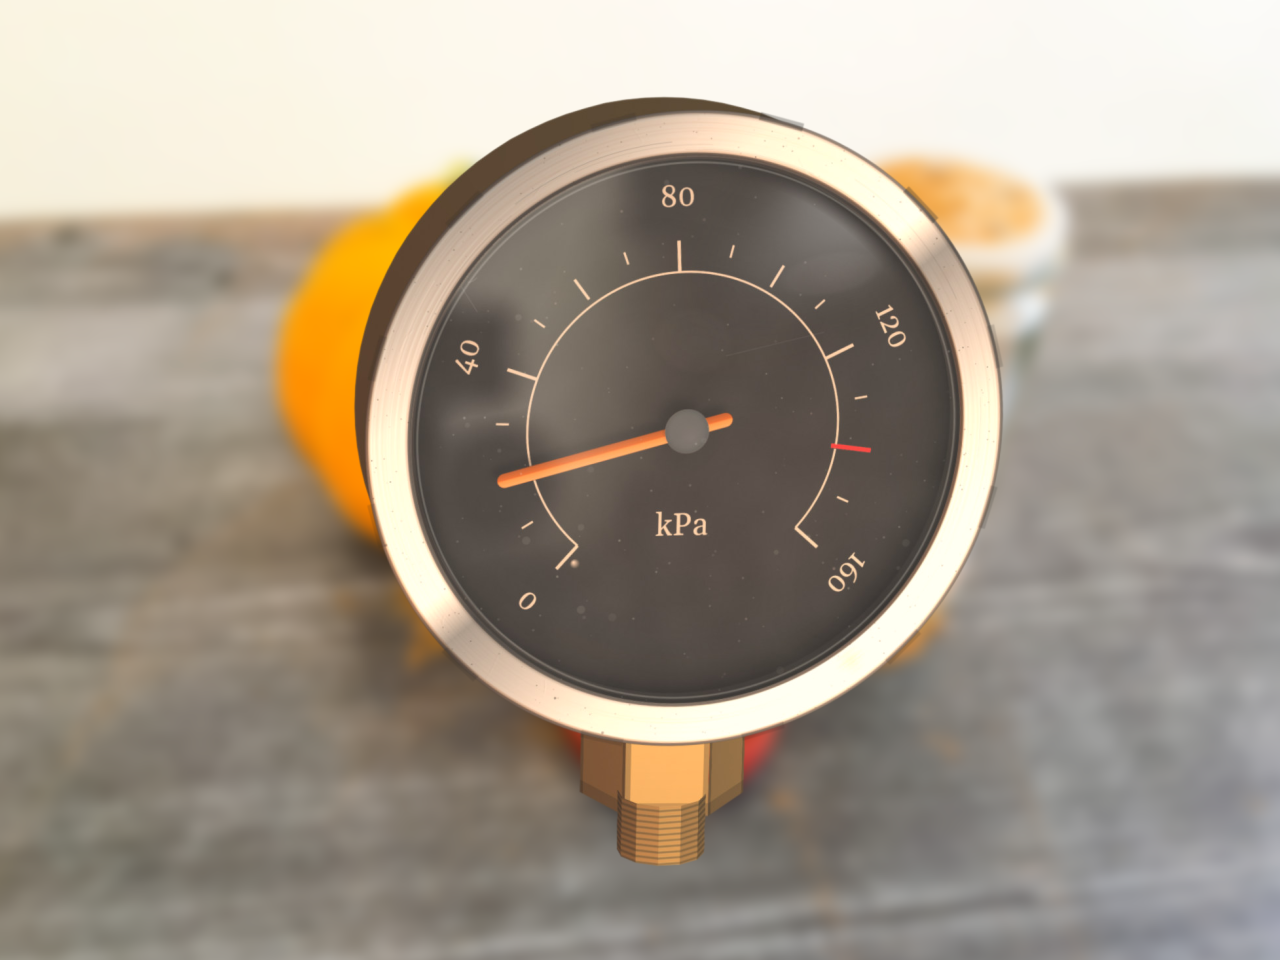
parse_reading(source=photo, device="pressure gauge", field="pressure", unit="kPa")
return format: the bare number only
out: 20
